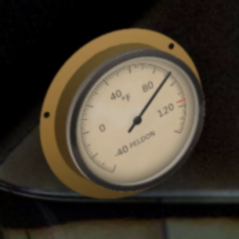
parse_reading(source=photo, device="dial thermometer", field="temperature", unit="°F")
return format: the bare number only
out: 90
